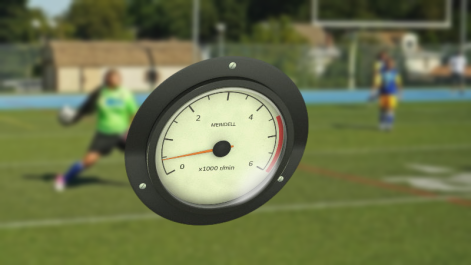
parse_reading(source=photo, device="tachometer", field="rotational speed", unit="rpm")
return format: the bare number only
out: 500
